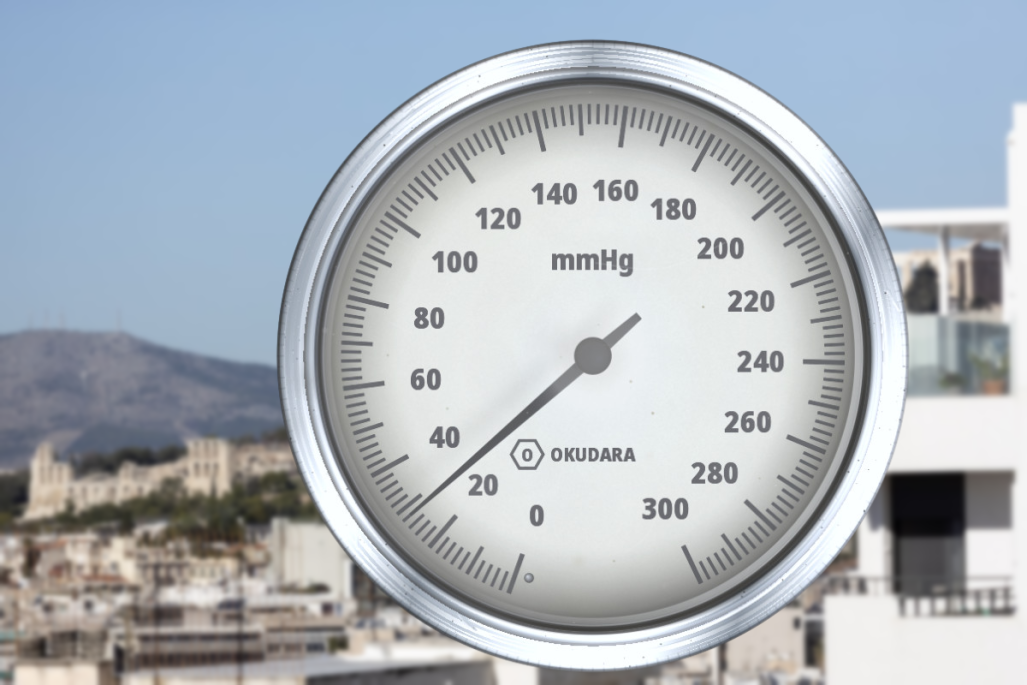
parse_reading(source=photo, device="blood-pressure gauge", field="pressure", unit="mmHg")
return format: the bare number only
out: 28
